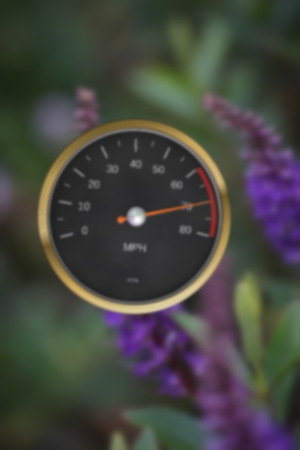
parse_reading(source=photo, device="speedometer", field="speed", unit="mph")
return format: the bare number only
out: 70
